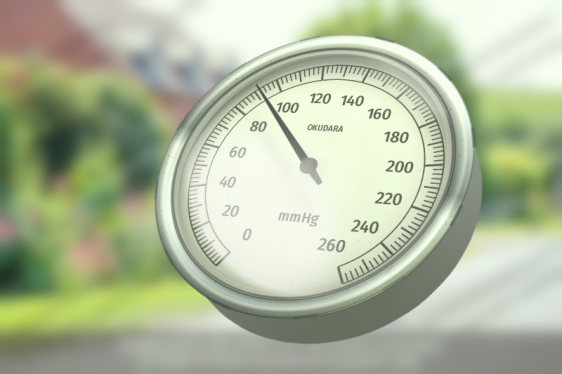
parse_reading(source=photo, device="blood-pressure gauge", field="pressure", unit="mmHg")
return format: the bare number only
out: 92
